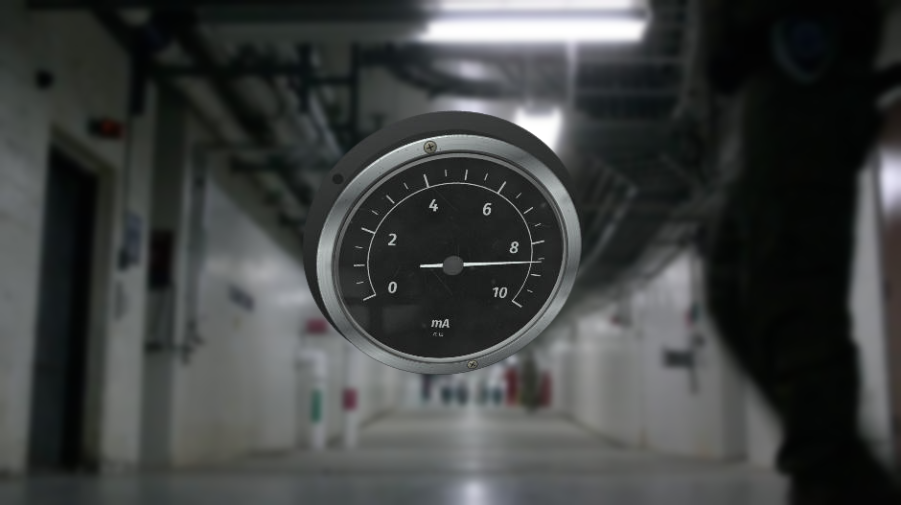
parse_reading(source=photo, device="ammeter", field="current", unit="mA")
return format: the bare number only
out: 8.5
